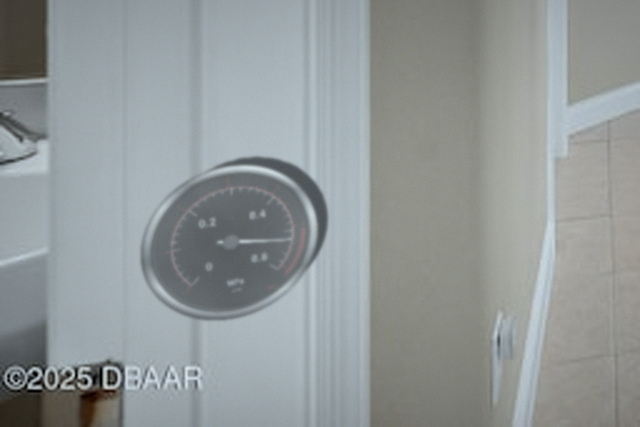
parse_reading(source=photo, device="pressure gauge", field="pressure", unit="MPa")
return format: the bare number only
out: 0.52
